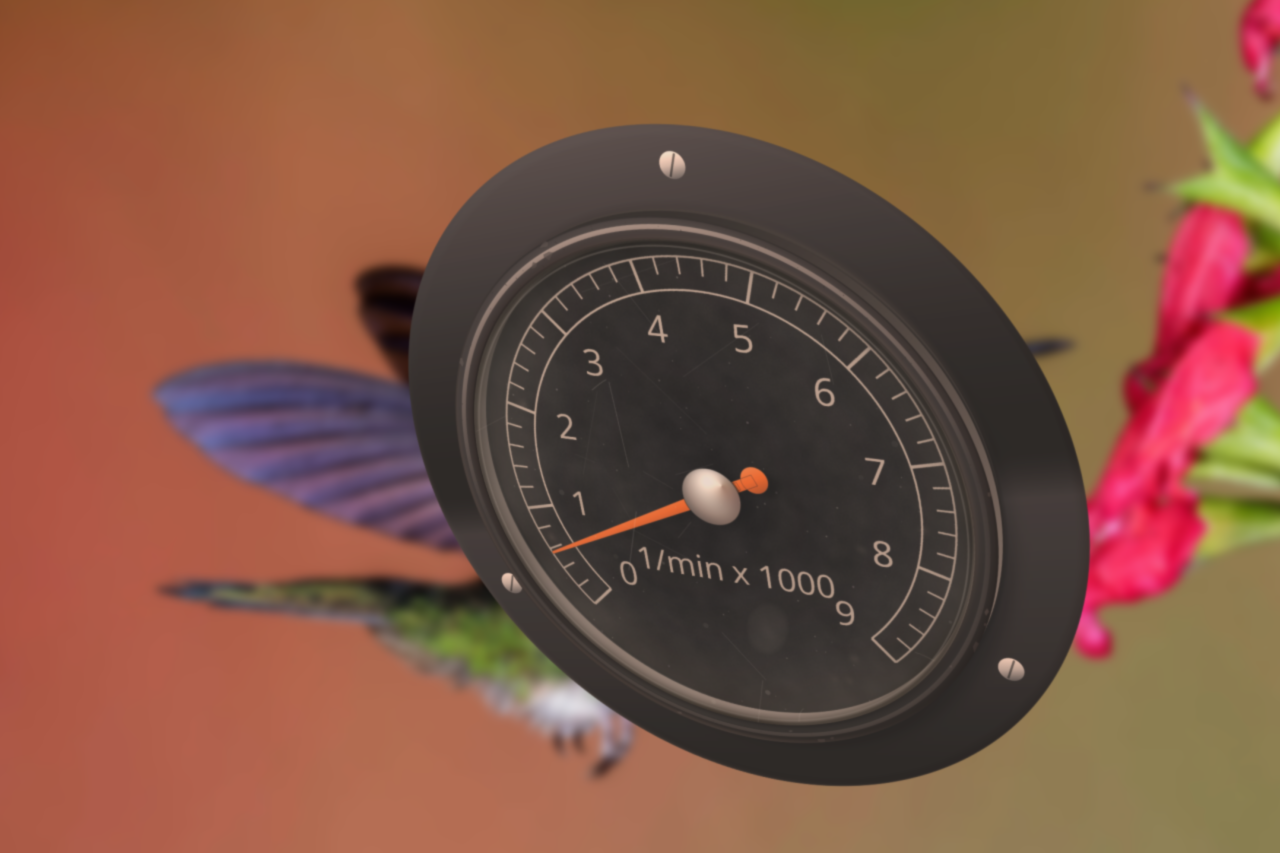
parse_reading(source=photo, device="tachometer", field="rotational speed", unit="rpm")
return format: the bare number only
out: 600
